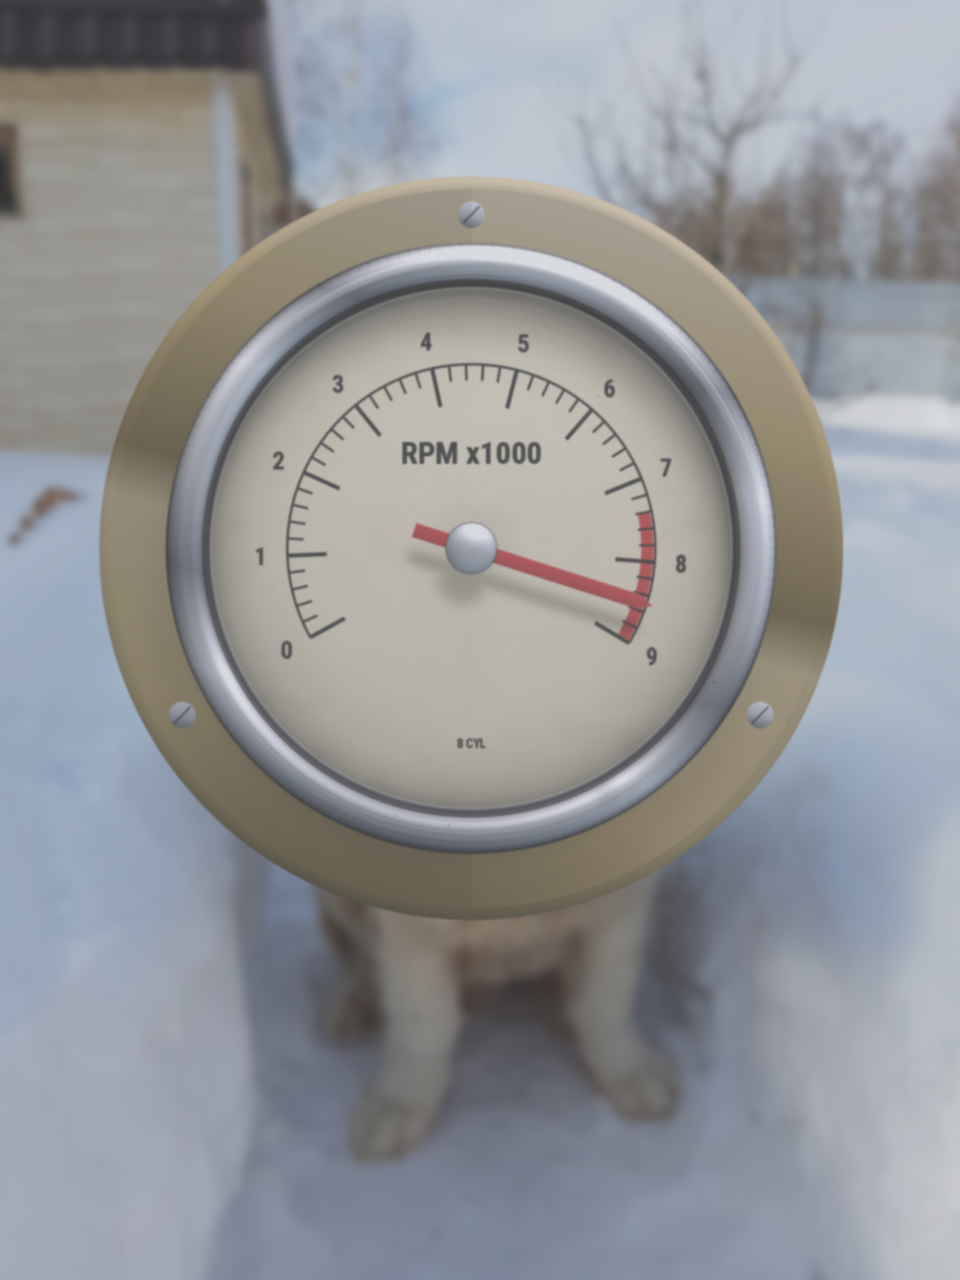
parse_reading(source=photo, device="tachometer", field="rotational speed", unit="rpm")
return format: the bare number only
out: 8500
